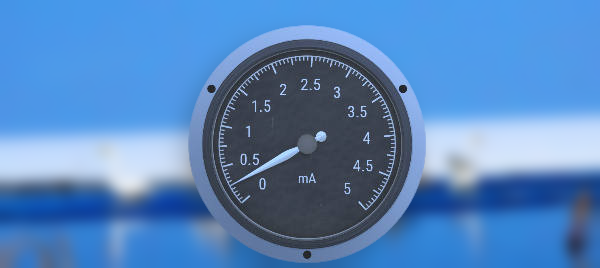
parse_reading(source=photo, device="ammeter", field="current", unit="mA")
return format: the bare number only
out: 0.25
